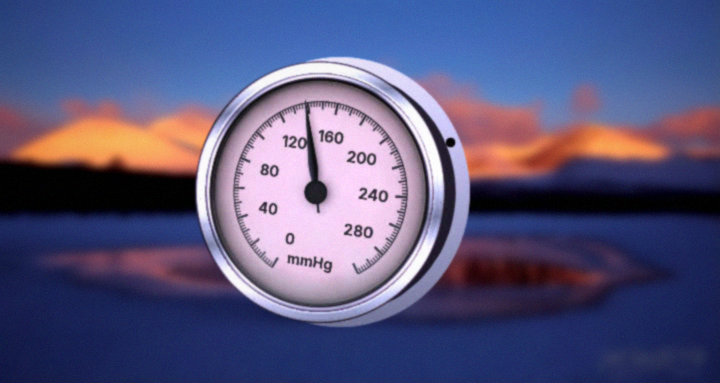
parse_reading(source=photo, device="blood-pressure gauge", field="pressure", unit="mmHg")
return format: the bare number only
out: 140
